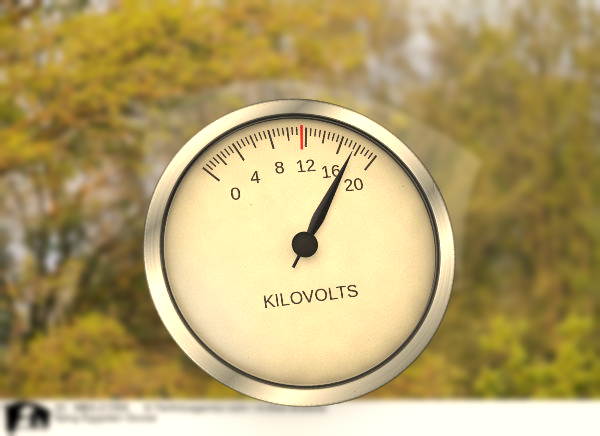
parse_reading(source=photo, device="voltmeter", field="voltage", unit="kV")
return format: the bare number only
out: 17.5
